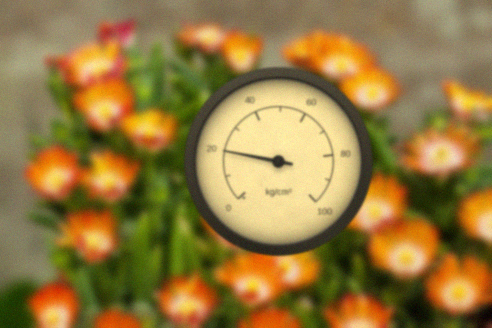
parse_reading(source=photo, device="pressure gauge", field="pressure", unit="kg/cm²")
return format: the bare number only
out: 20
